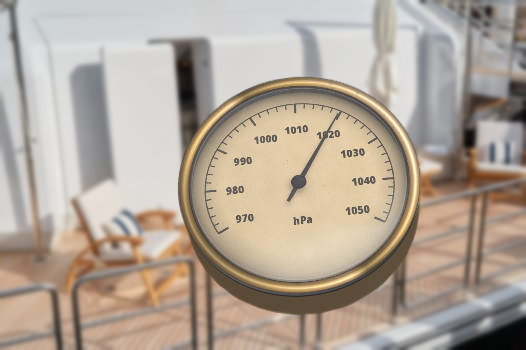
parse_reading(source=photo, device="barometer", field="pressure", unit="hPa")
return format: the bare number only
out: 1020
